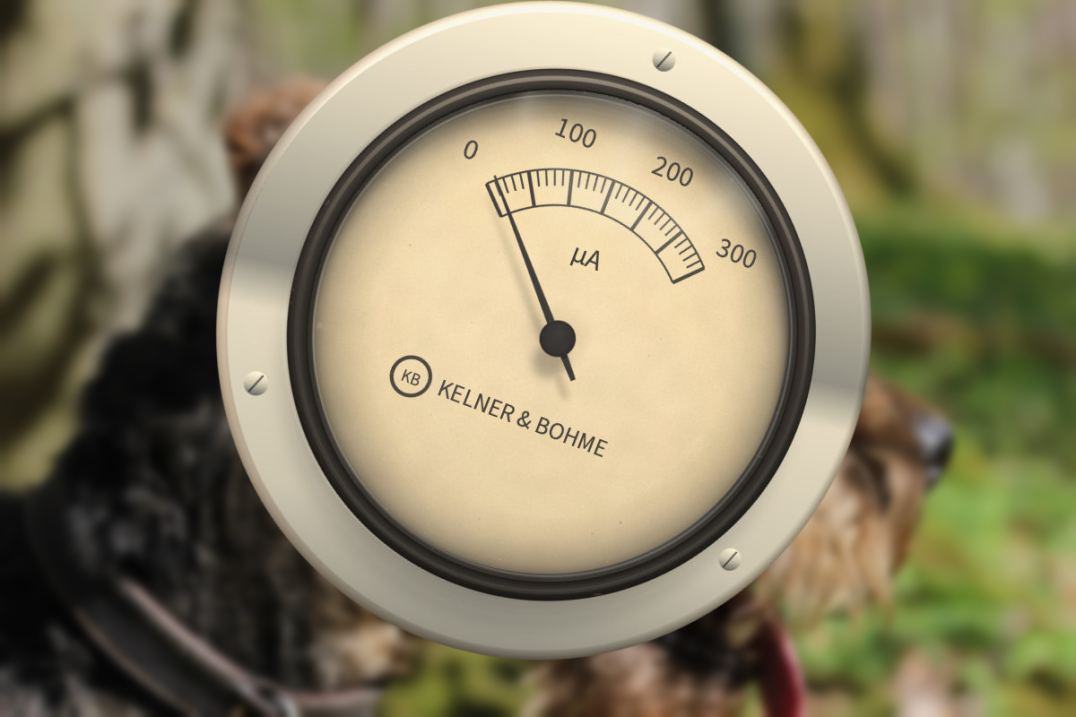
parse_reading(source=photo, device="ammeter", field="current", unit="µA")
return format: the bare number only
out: 10
